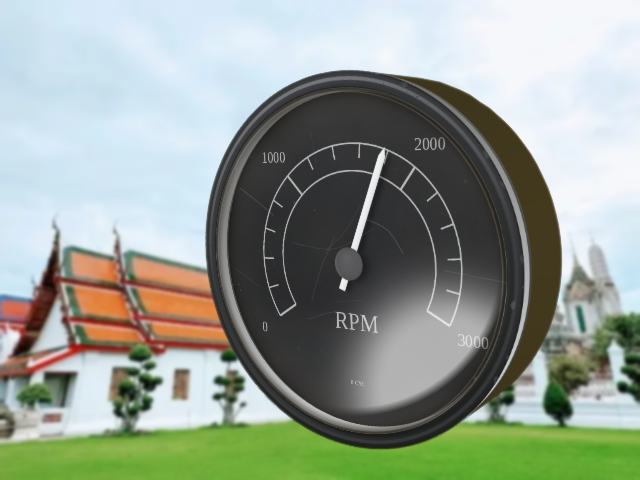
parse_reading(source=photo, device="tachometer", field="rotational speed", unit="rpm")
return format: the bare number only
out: 1800
